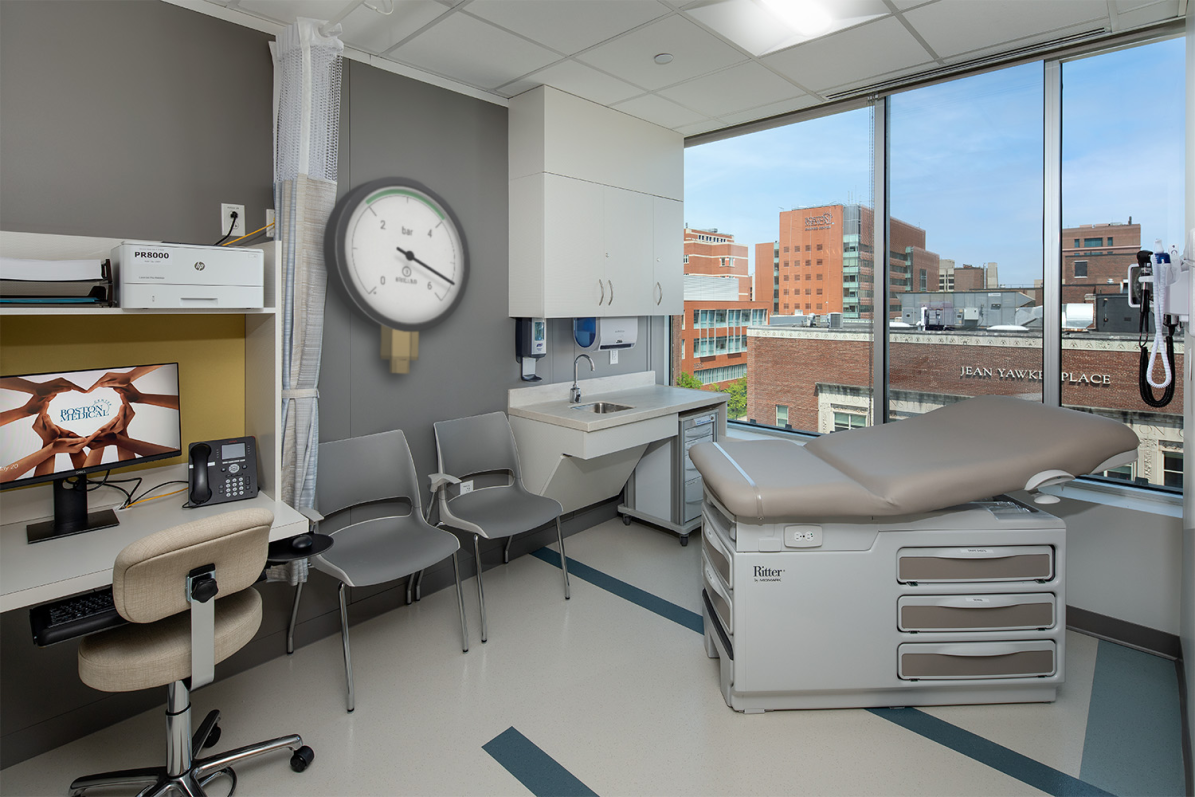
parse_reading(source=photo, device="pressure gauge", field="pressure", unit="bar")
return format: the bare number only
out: 5.5
